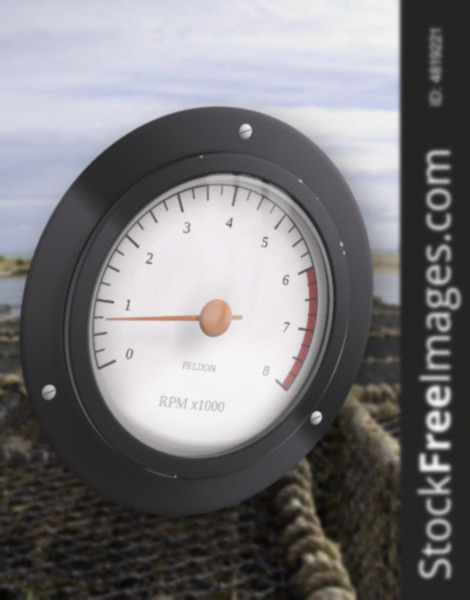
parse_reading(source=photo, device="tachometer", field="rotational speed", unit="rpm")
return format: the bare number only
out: 750
